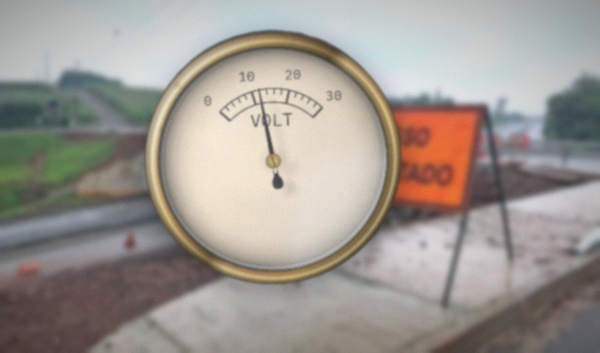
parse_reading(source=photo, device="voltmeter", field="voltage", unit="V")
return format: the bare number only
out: 12
